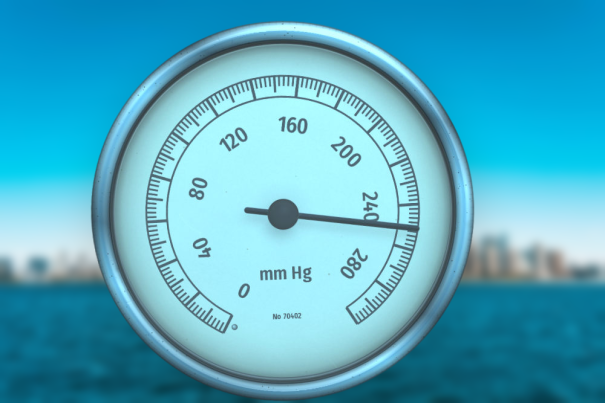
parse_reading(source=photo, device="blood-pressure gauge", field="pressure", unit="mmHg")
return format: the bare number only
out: 250
